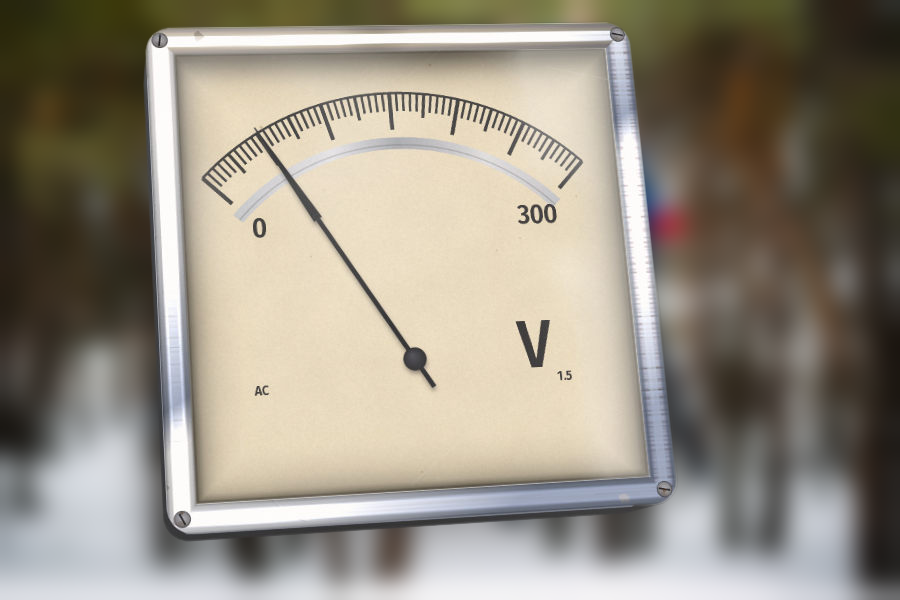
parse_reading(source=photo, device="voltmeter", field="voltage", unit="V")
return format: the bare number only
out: 50
